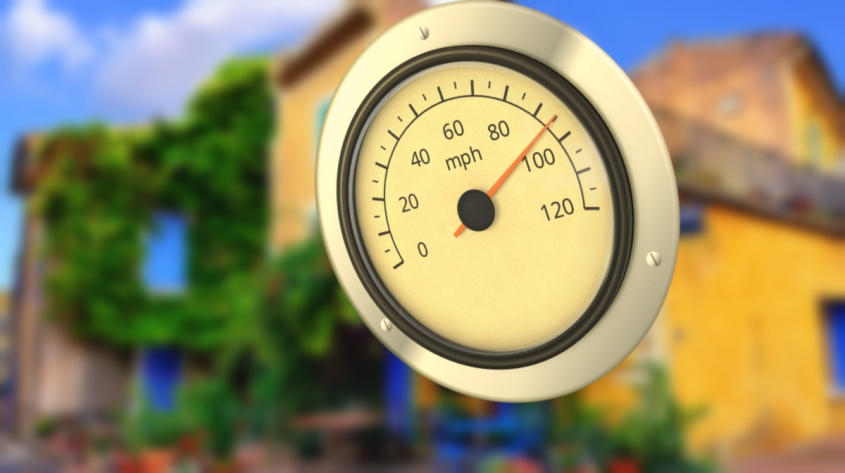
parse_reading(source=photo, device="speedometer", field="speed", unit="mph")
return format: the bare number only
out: 95
